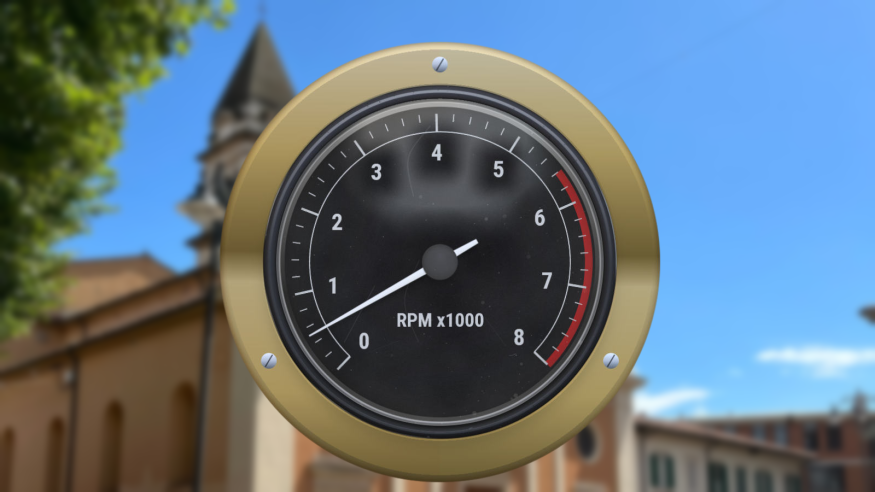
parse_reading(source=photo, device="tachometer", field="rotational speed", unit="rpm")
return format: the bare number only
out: 500
